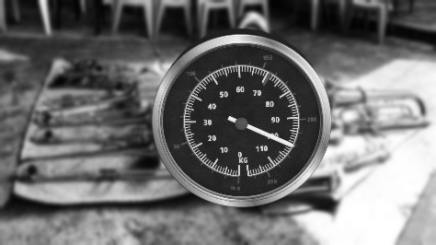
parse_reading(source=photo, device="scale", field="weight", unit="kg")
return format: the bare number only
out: 100
